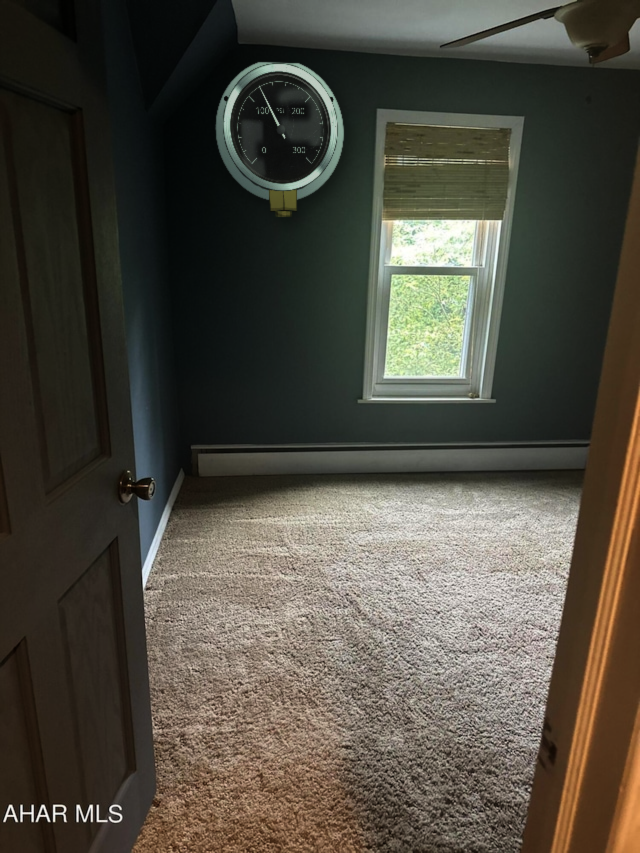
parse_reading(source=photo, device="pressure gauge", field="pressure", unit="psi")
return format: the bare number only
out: 120
